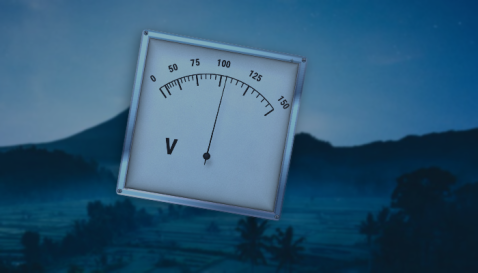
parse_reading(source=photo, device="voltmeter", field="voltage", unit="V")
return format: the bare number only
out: 105
